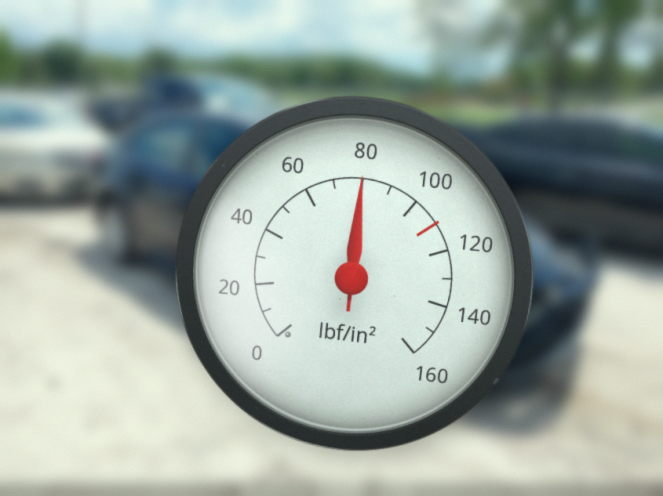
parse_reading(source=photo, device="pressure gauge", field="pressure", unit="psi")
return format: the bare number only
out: 80
